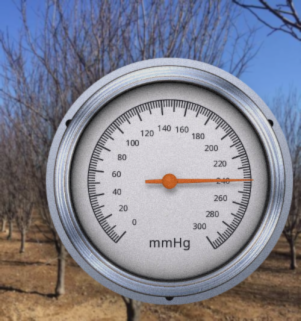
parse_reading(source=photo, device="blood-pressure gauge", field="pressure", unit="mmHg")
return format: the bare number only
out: 240
